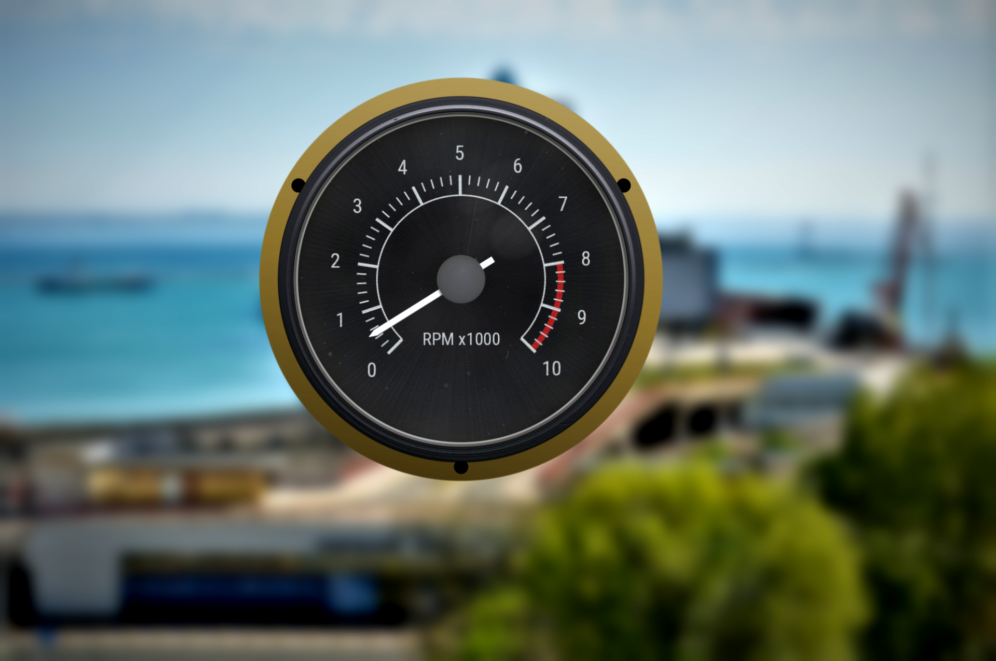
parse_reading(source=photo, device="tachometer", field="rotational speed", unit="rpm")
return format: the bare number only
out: 500
